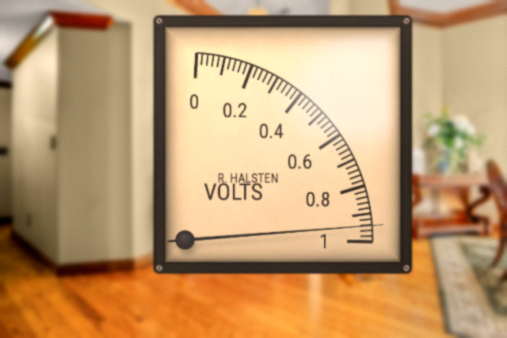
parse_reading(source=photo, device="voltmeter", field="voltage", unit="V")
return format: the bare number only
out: 0.94
